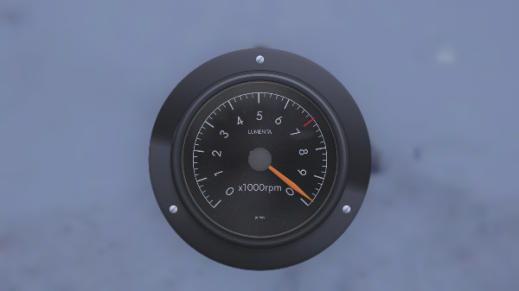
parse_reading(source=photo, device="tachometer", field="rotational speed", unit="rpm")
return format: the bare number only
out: 9800
